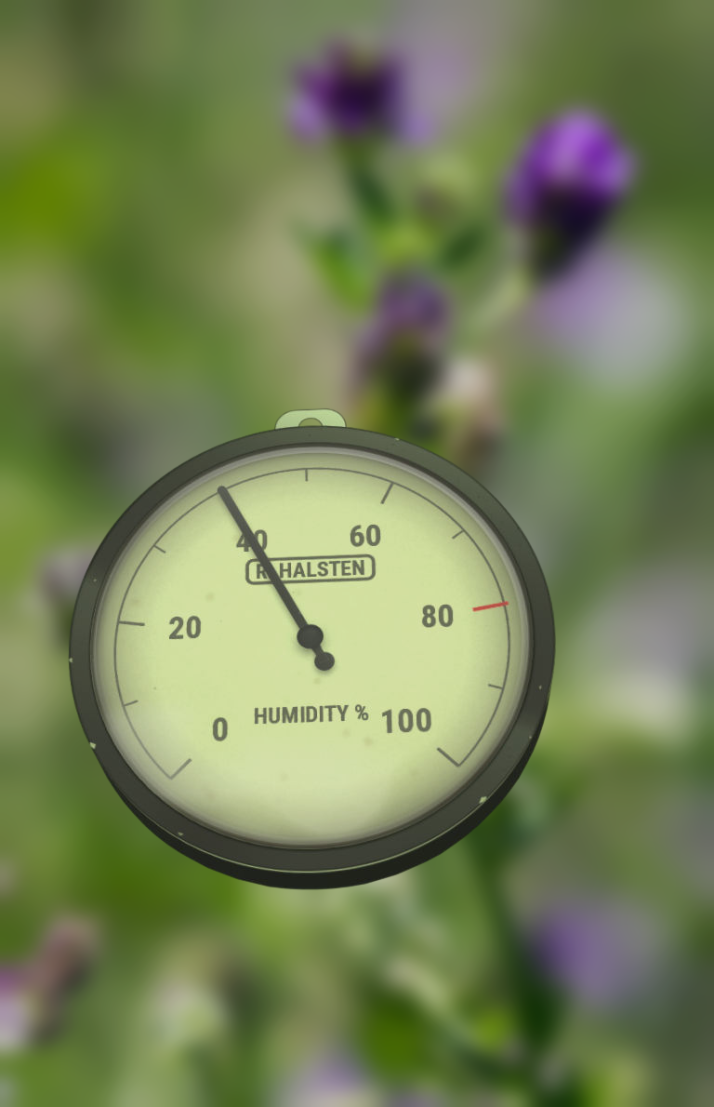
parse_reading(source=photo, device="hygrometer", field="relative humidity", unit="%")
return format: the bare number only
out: 40
